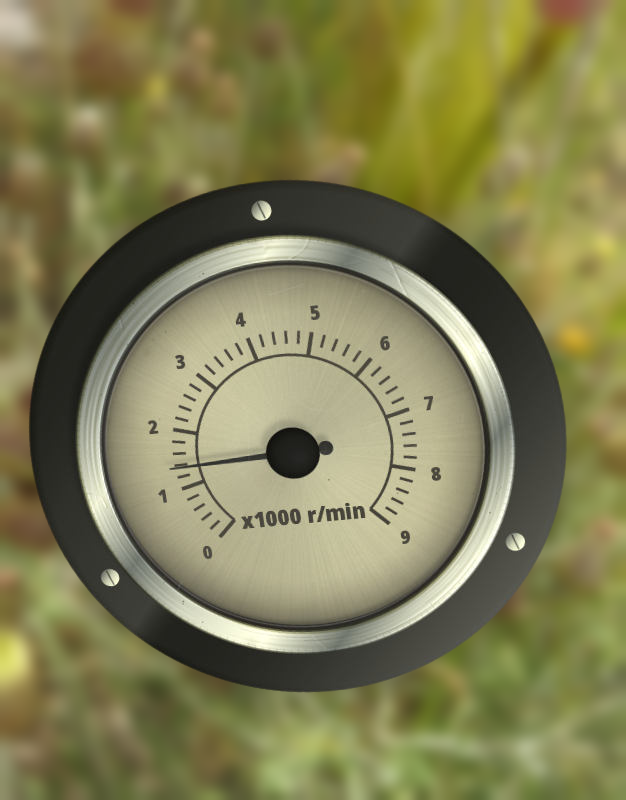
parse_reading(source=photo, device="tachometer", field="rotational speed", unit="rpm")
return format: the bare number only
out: 1400
